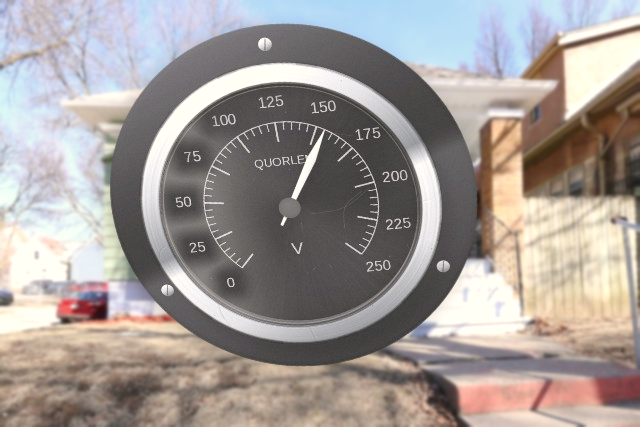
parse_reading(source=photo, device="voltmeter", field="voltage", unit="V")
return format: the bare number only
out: 155
